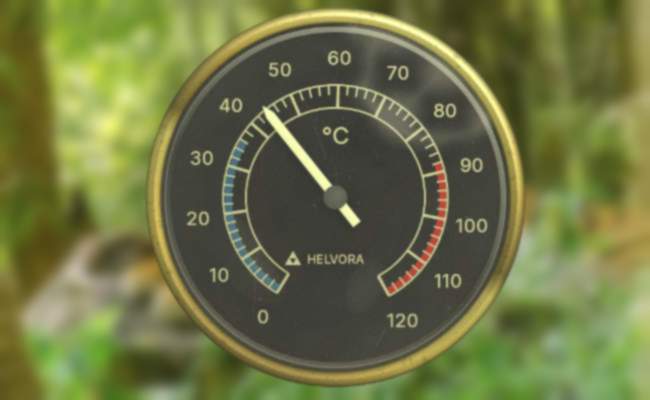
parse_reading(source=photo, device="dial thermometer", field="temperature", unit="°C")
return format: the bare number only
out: 44
